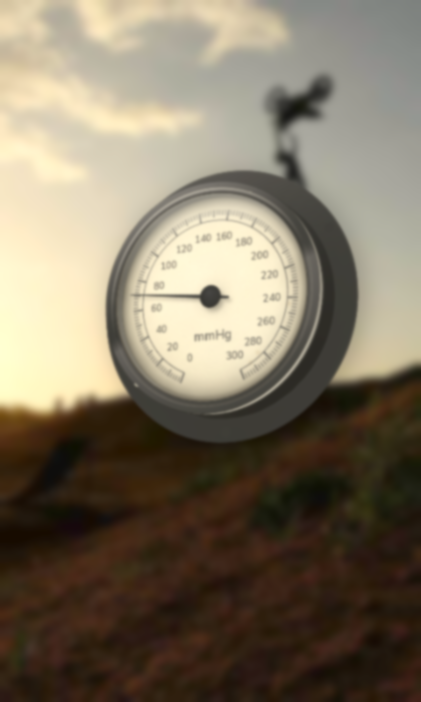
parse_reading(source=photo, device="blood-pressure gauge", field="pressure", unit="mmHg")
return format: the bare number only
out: 70
